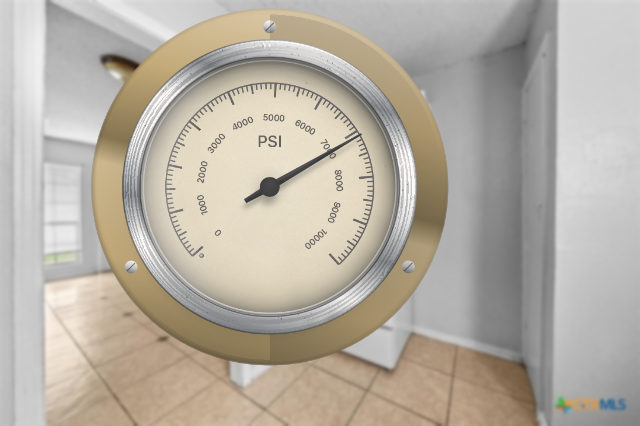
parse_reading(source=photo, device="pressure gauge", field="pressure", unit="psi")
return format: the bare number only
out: 7100
